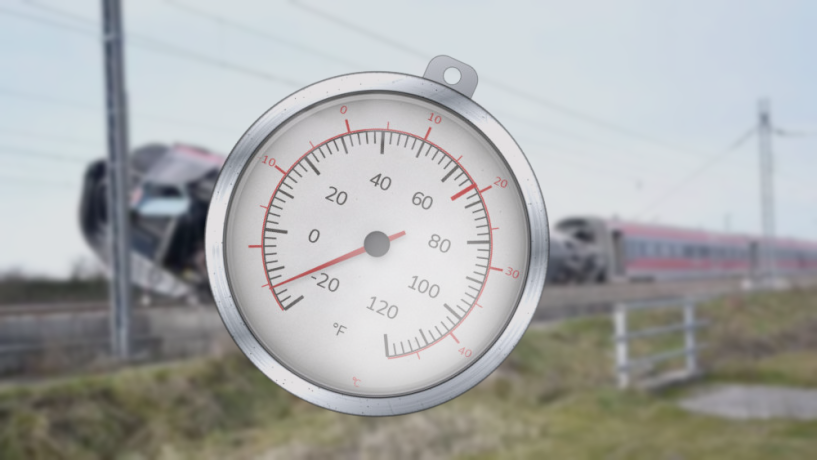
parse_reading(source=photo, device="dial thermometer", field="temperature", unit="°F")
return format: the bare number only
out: -14
